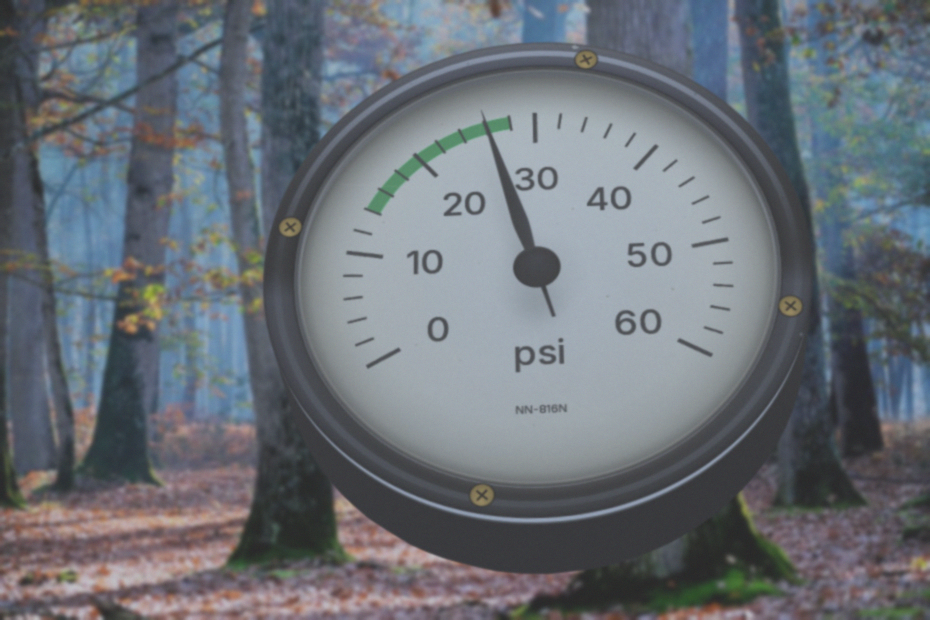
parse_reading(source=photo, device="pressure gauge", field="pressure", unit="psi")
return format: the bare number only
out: 26
